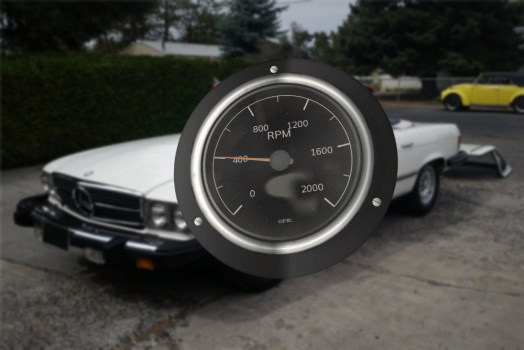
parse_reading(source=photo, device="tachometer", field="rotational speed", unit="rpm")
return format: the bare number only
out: 400
